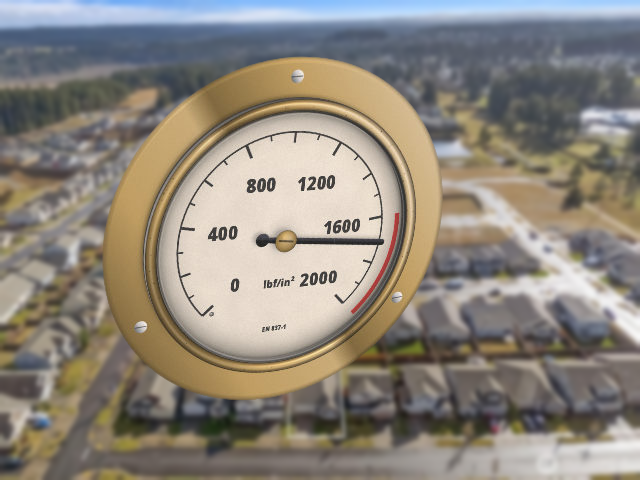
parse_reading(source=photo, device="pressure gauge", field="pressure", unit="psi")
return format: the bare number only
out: 1700
